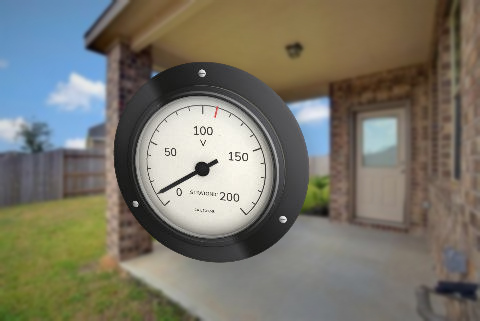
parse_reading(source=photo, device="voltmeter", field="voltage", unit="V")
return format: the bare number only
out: 10
